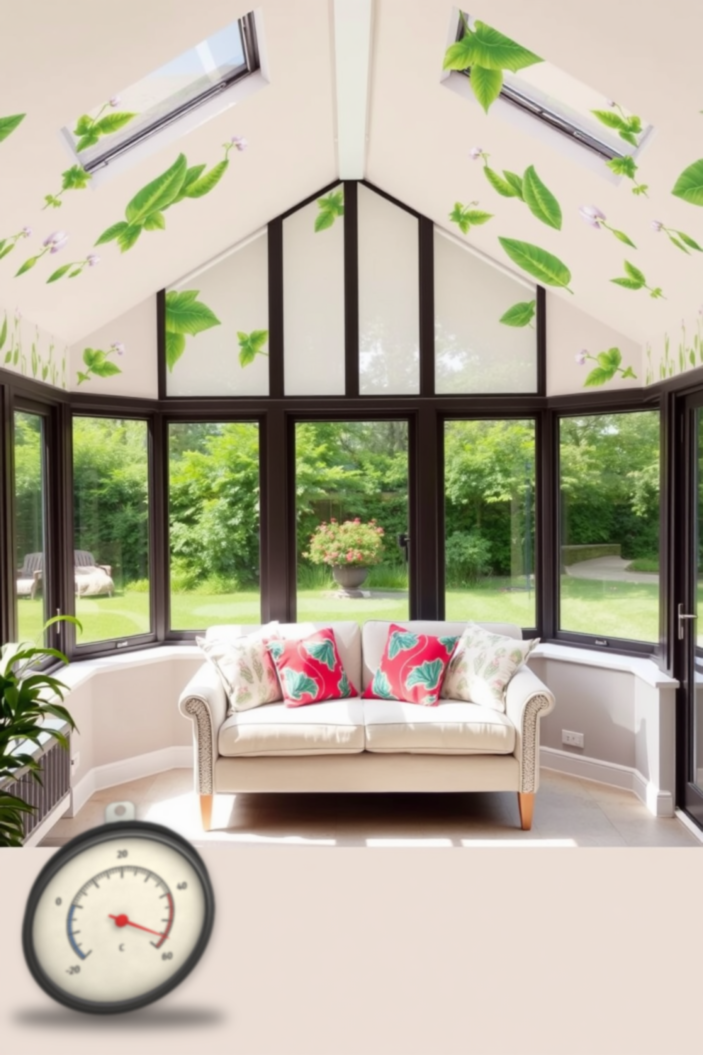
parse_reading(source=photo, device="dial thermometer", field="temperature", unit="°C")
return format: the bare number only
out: 55
